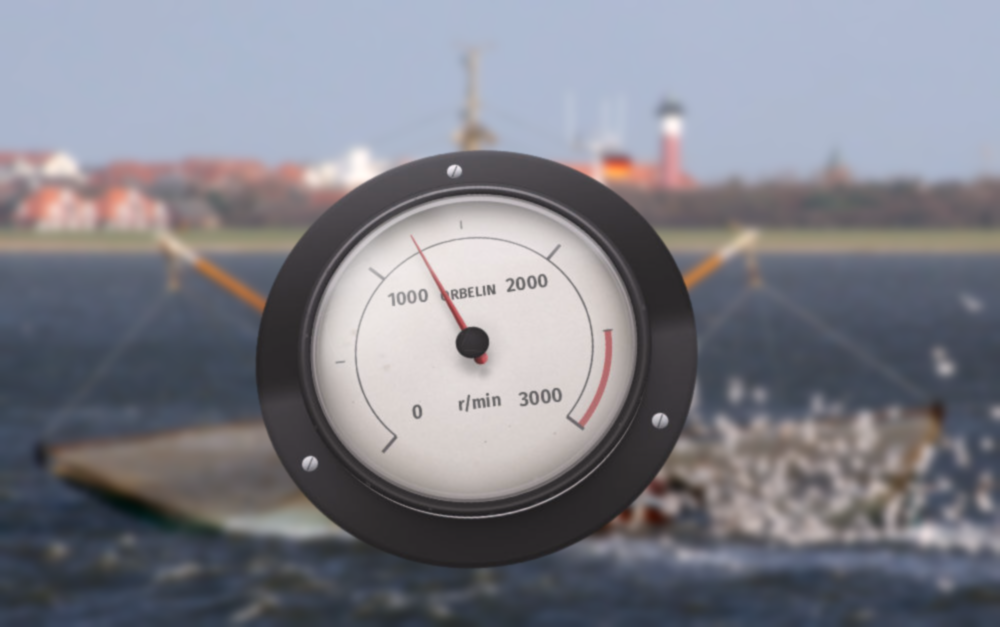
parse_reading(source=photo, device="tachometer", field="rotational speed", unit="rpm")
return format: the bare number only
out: 1250
